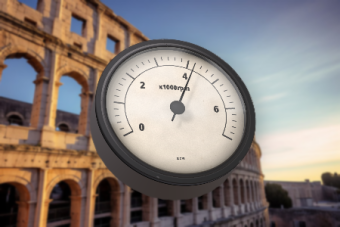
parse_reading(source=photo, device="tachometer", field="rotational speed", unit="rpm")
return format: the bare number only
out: 4200
